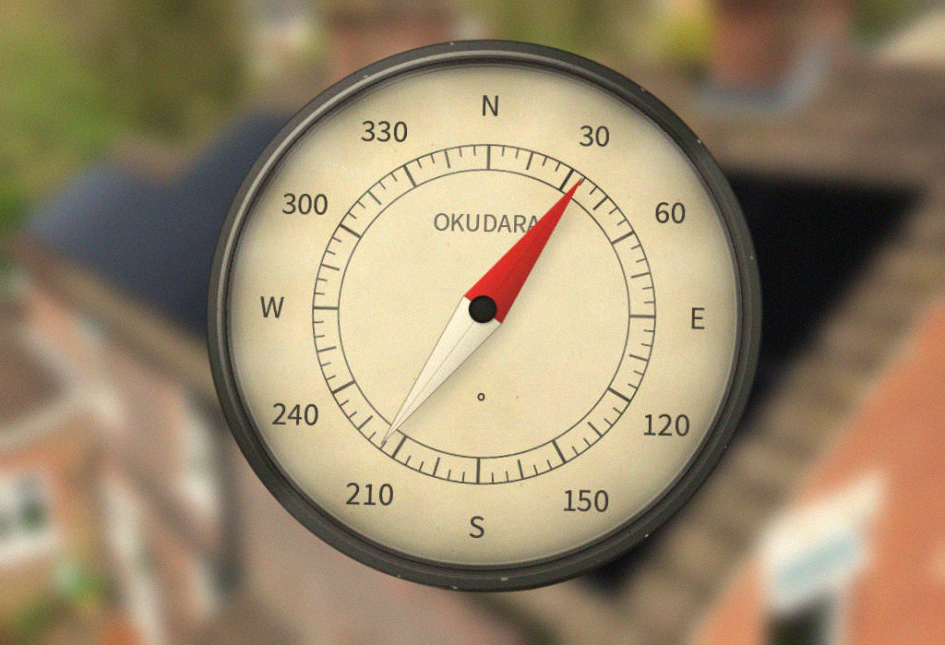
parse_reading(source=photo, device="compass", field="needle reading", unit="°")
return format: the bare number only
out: 35
